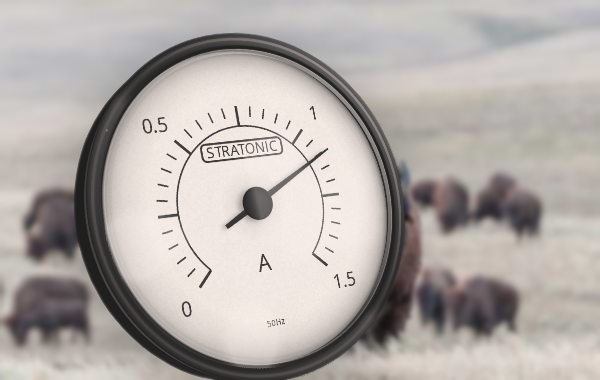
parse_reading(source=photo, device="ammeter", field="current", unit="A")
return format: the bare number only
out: 1.1
